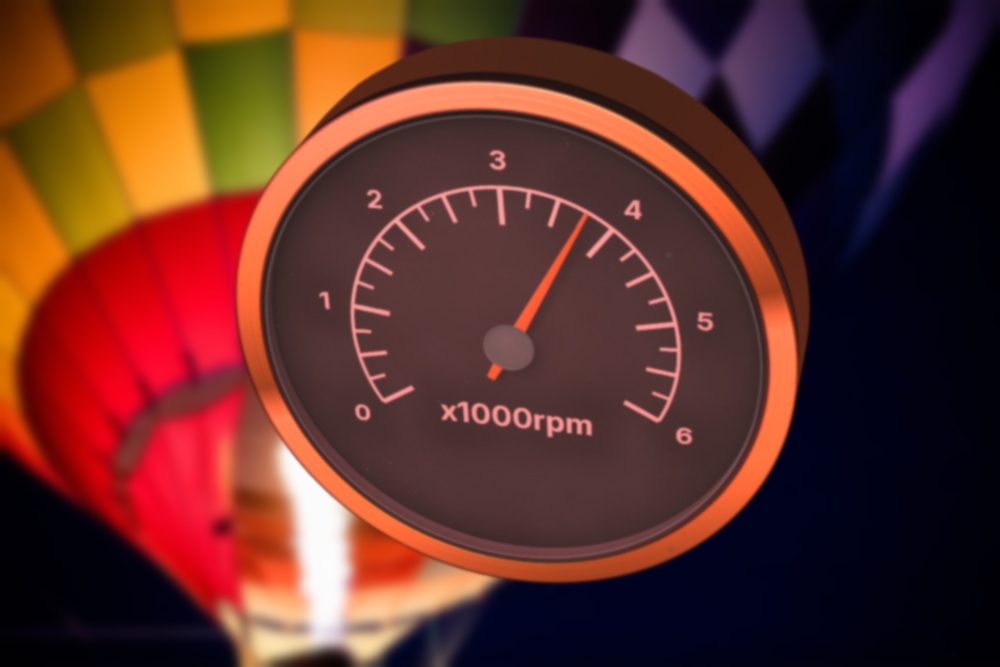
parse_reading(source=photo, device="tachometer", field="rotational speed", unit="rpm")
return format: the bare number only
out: 3750
